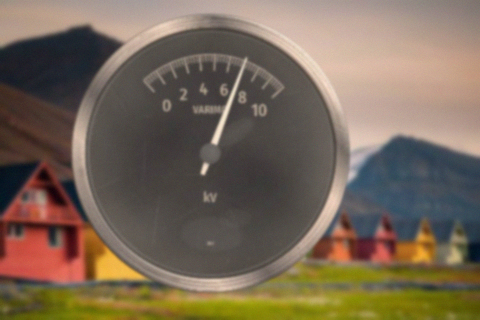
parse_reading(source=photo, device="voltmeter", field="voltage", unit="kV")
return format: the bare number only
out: 7
